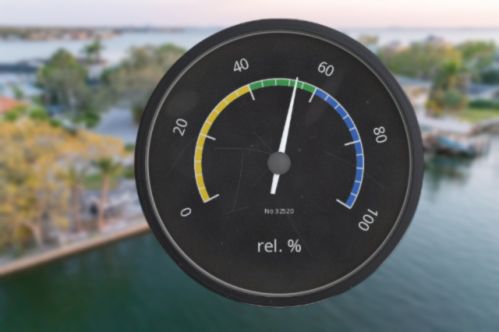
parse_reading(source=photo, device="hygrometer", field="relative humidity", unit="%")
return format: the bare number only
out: 54
